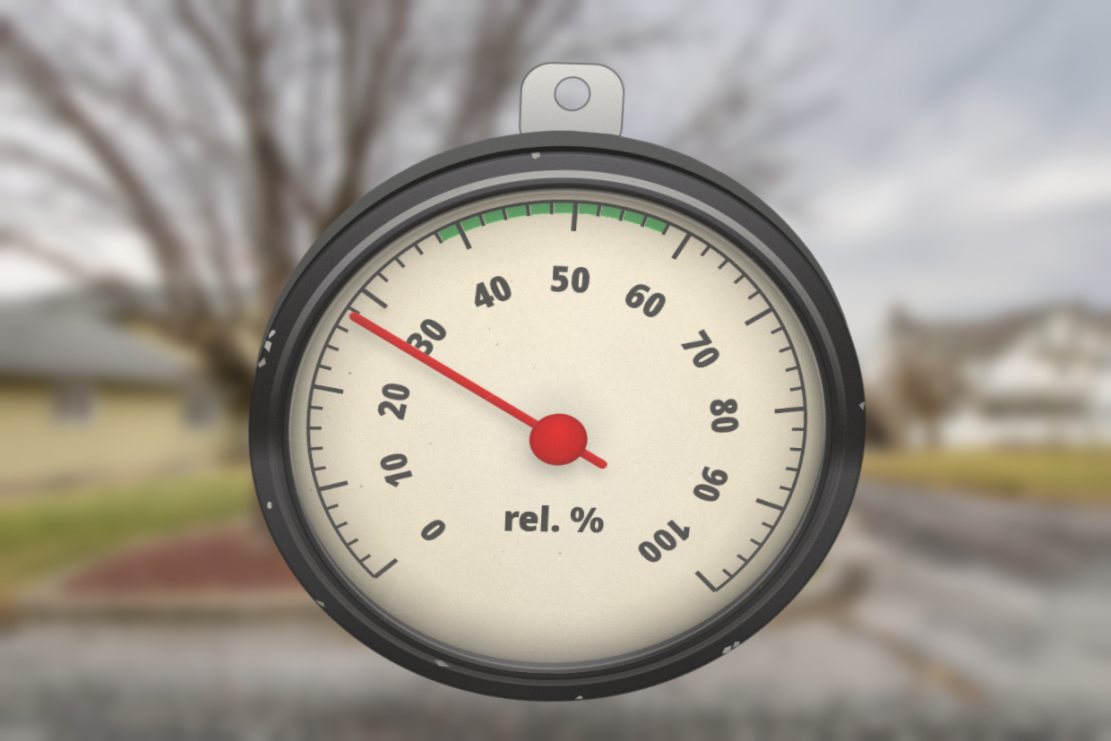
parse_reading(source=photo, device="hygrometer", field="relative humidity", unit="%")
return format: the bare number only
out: 28
